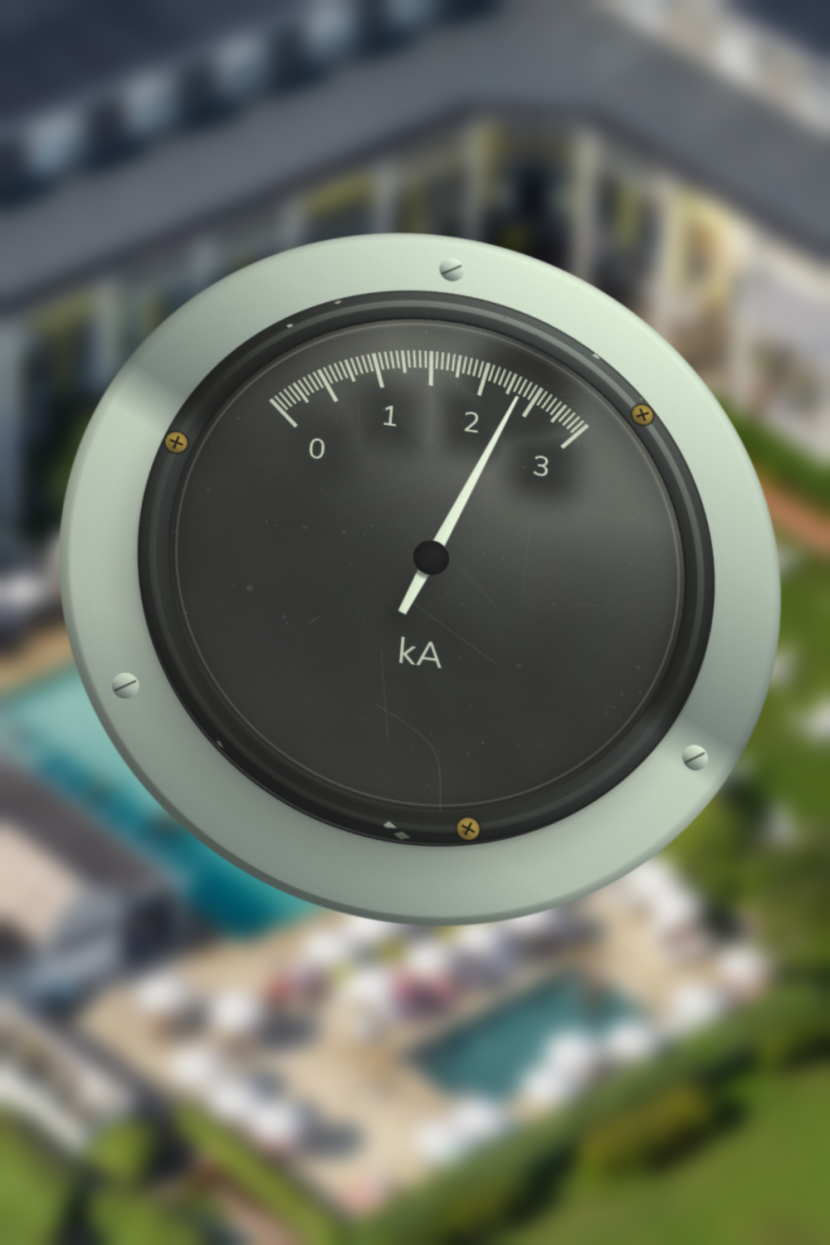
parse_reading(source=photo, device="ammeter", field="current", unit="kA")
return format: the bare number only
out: 2.35
